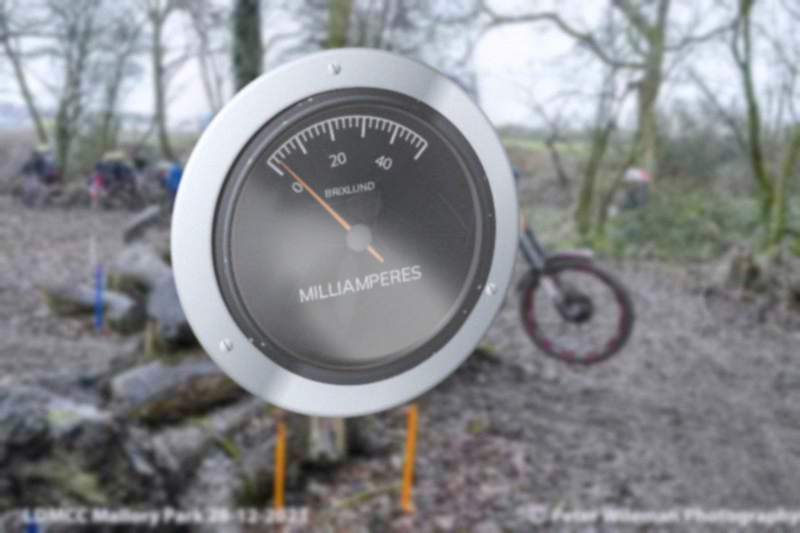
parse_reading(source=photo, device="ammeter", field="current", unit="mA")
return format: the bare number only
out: 2
